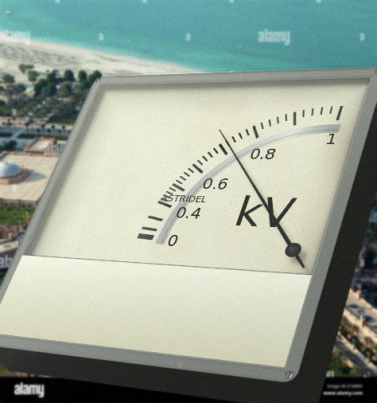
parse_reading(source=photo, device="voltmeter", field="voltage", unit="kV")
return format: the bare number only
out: 0.72
